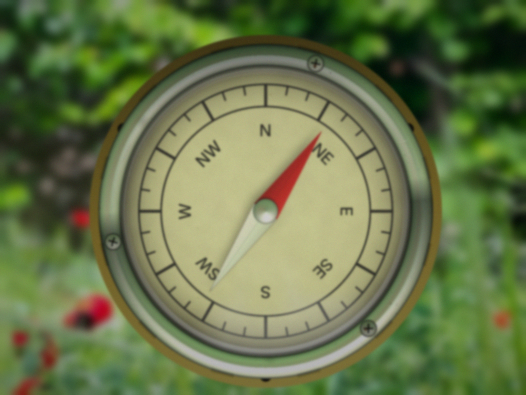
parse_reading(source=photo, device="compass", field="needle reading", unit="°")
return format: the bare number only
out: 35
